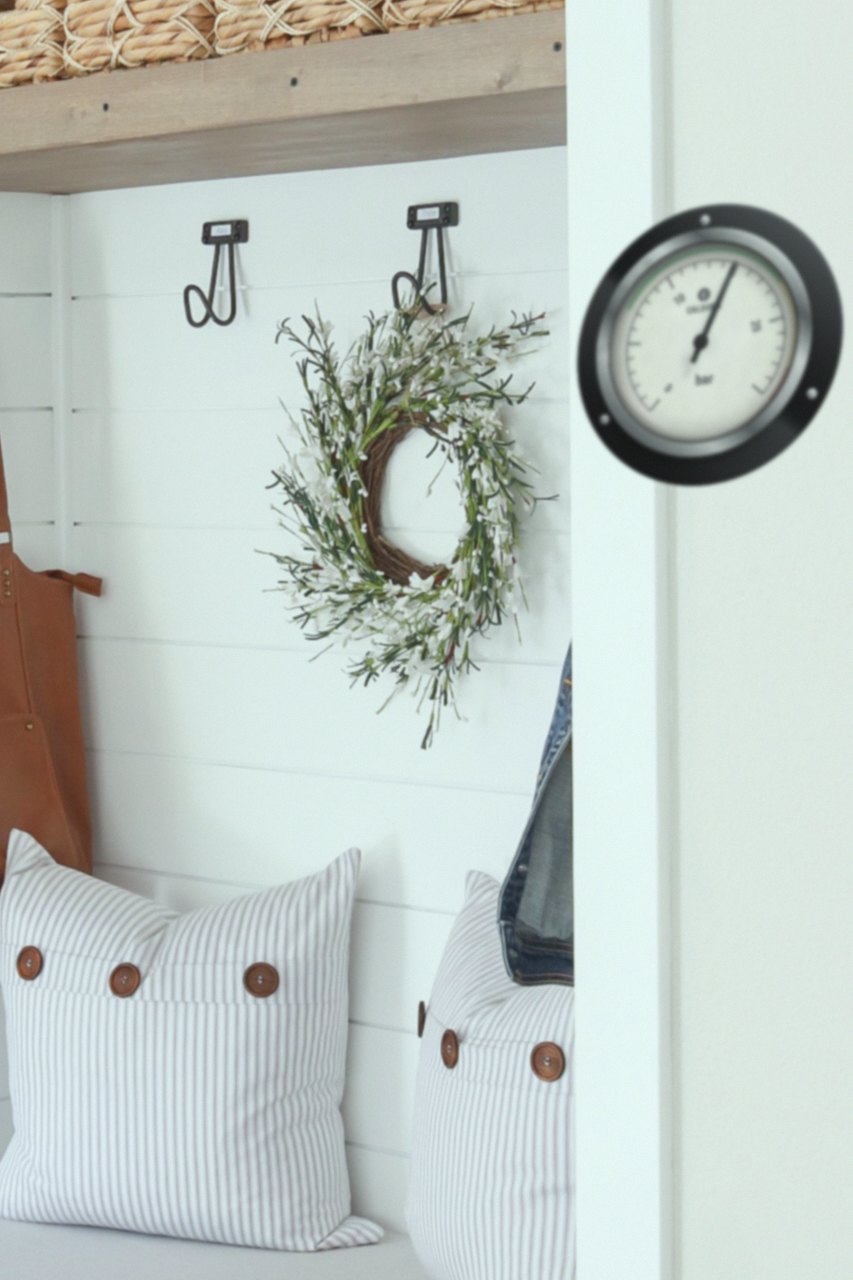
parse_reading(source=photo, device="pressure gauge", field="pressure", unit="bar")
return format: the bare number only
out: 15
